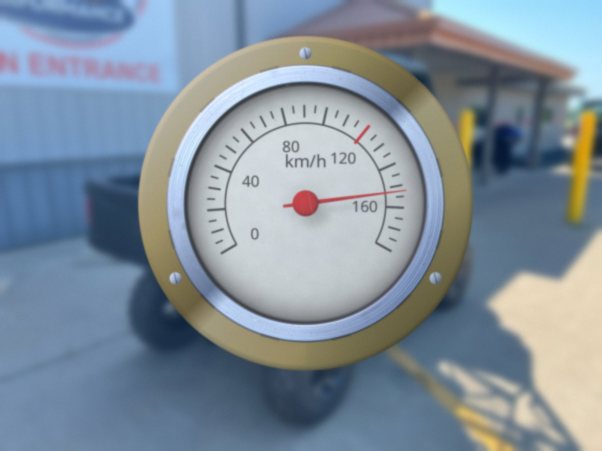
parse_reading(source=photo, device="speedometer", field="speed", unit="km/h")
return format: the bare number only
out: 152.5
